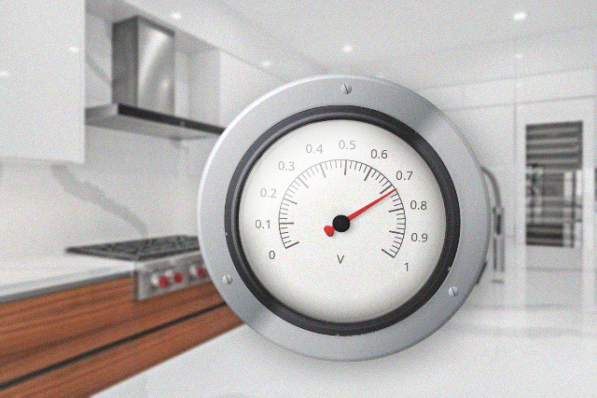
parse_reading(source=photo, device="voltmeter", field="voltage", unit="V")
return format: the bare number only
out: 0.72
